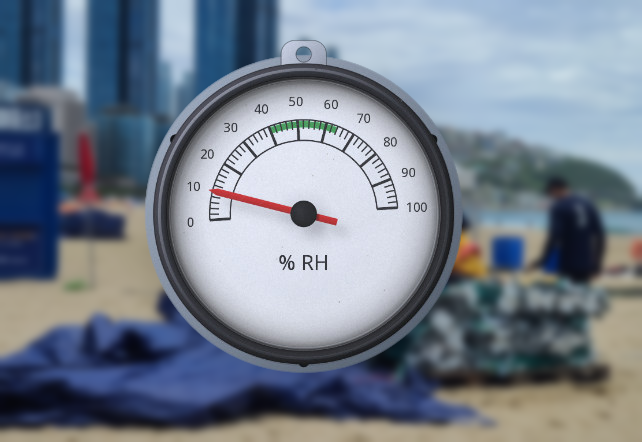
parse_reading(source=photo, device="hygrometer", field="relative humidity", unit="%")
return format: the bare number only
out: 10
